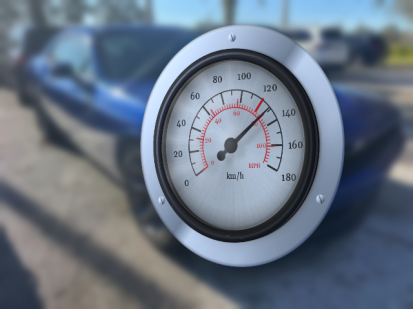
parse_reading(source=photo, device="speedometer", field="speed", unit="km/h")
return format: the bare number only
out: 130
